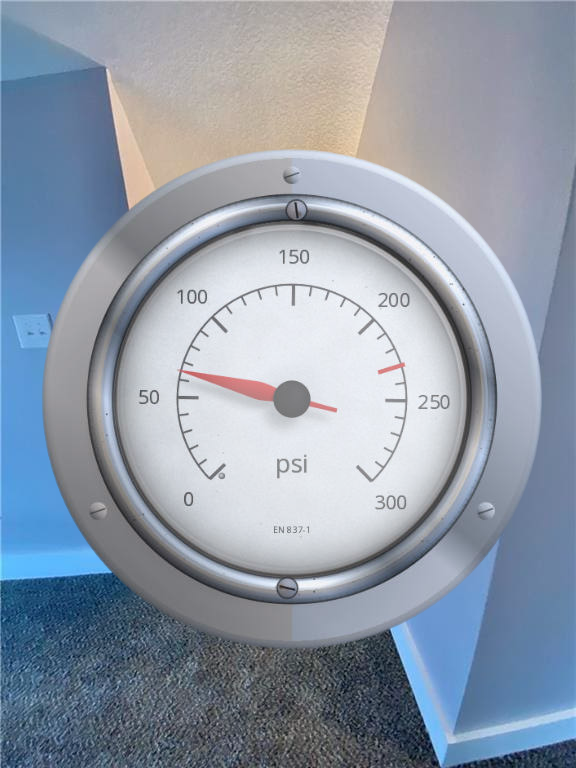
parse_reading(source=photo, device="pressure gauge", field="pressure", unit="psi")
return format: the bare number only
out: 65
